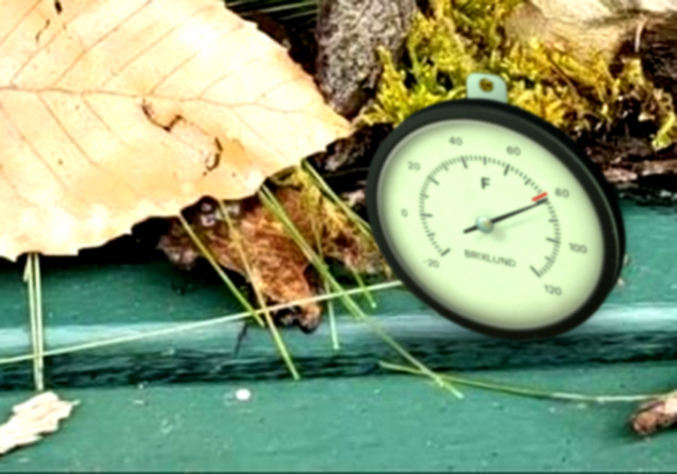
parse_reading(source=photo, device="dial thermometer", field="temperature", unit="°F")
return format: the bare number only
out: 80
